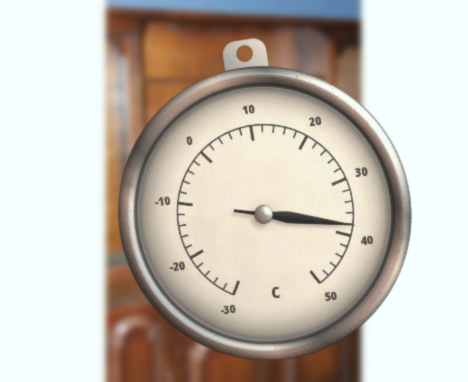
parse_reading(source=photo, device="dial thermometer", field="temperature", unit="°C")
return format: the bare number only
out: 38
